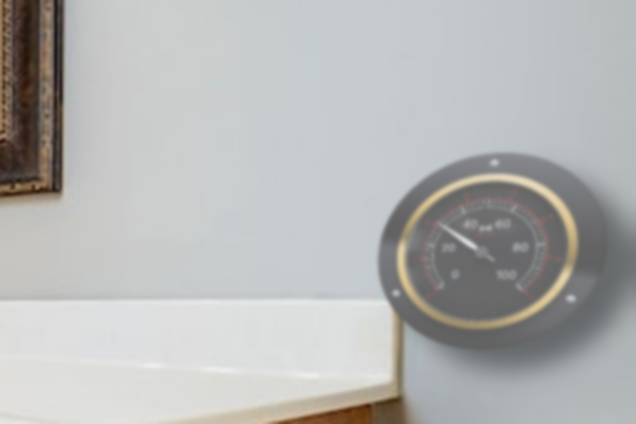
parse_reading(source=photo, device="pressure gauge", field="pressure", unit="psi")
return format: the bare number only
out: 30
